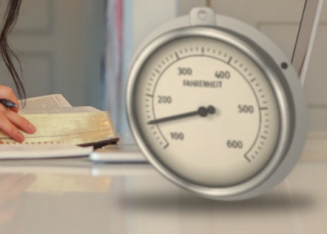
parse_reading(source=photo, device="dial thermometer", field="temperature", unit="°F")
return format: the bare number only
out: 150
